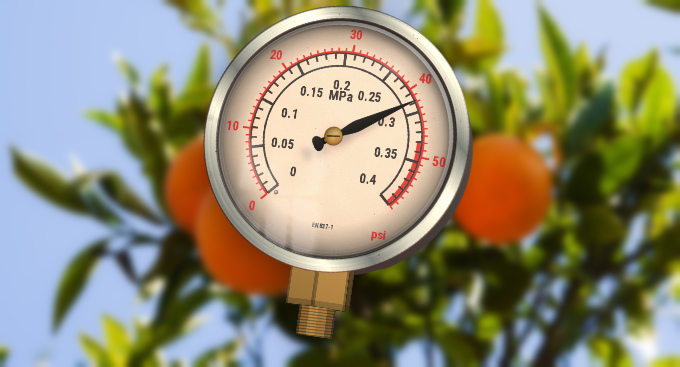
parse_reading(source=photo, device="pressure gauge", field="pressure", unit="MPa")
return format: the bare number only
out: 0.29
